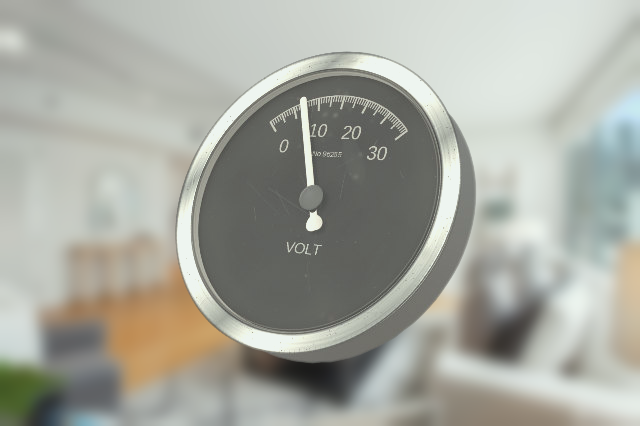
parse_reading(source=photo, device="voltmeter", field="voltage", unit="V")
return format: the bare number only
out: 7.5
